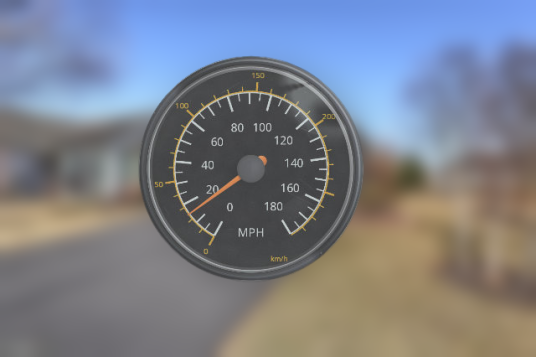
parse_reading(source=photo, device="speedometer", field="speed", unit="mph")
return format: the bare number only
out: 15
